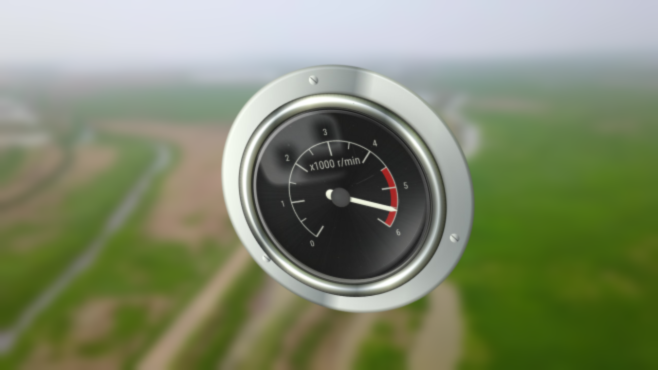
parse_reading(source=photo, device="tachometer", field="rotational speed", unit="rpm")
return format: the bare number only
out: 5500
